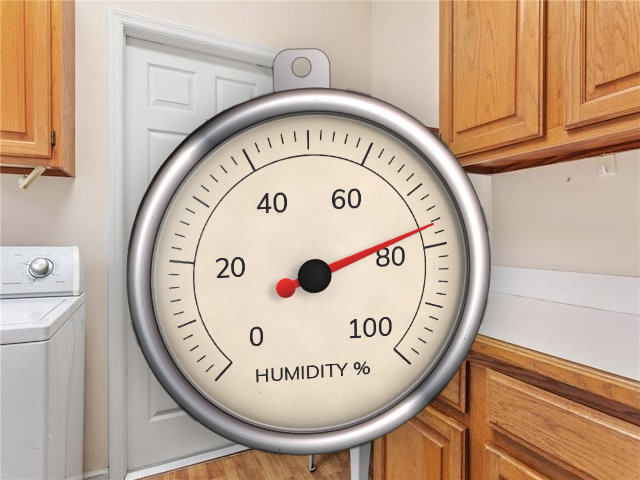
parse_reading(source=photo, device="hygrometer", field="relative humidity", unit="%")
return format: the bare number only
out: 76
